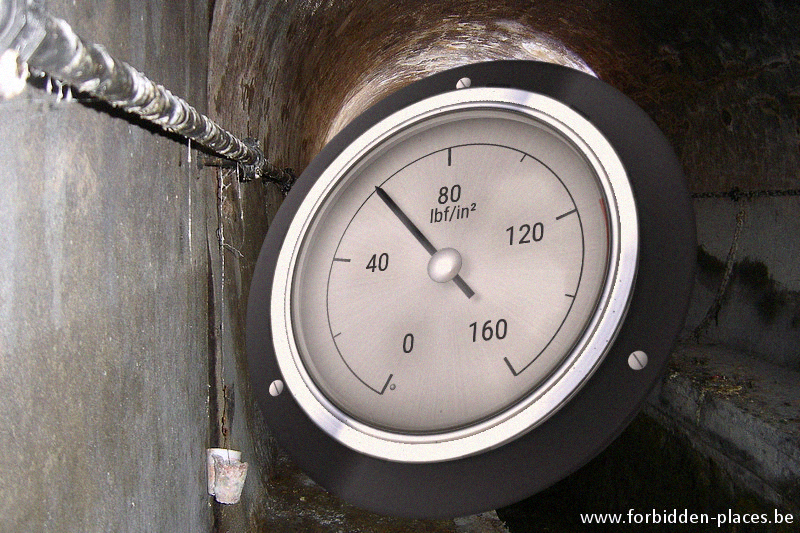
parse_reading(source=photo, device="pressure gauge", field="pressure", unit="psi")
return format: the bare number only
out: 60
